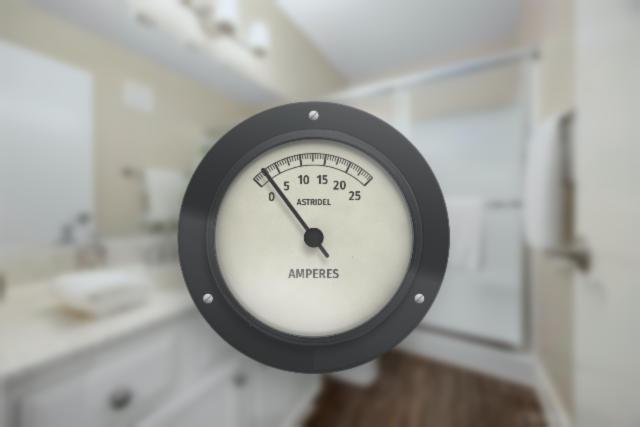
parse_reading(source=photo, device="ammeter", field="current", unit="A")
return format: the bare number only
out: 2.5
